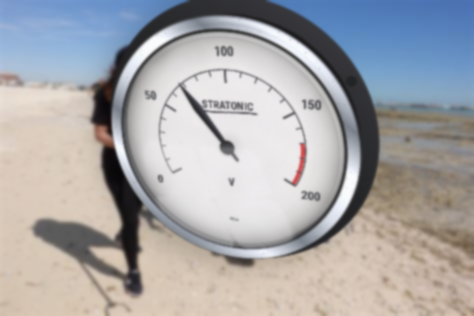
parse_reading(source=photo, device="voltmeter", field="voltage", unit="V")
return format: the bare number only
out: 70
